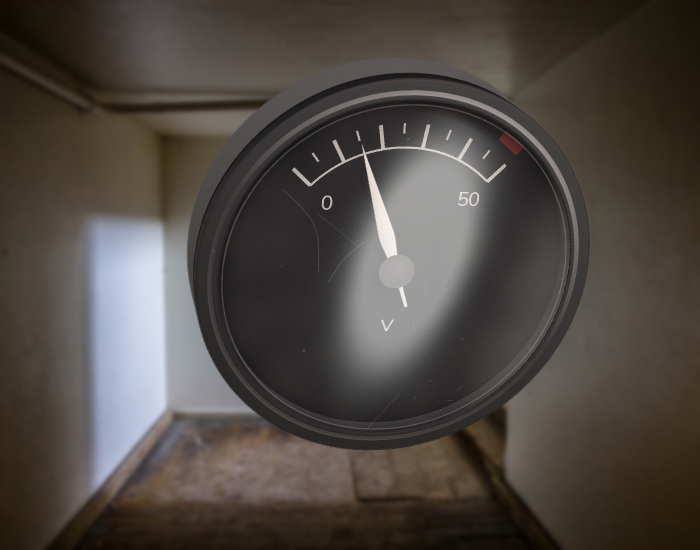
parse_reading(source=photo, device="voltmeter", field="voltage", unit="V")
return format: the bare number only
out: 15
